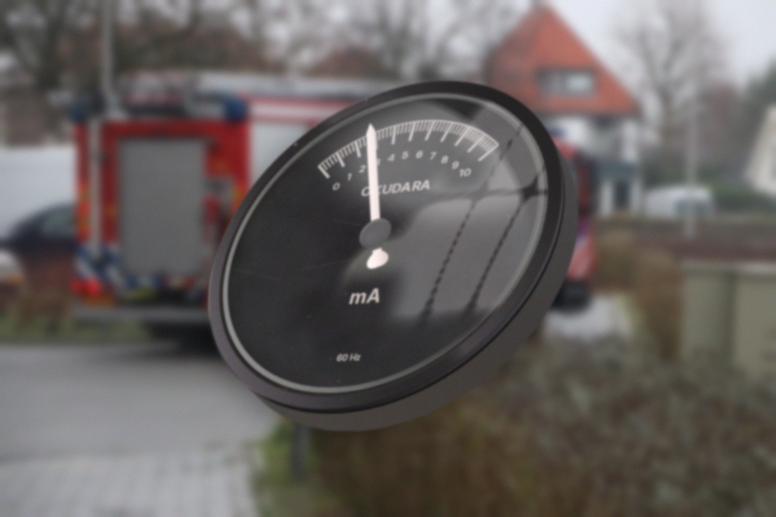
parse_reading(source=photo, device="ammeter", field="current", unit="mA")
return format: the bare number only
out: 3
